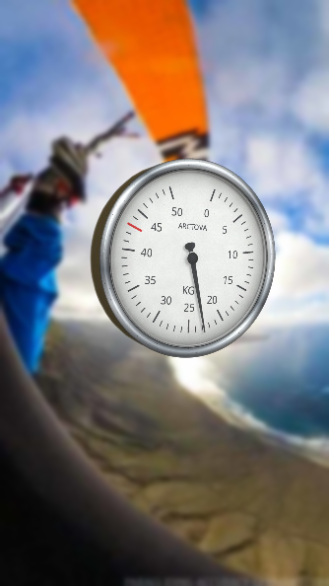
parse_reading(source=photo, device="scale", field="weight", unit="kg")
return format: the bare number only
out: 23
